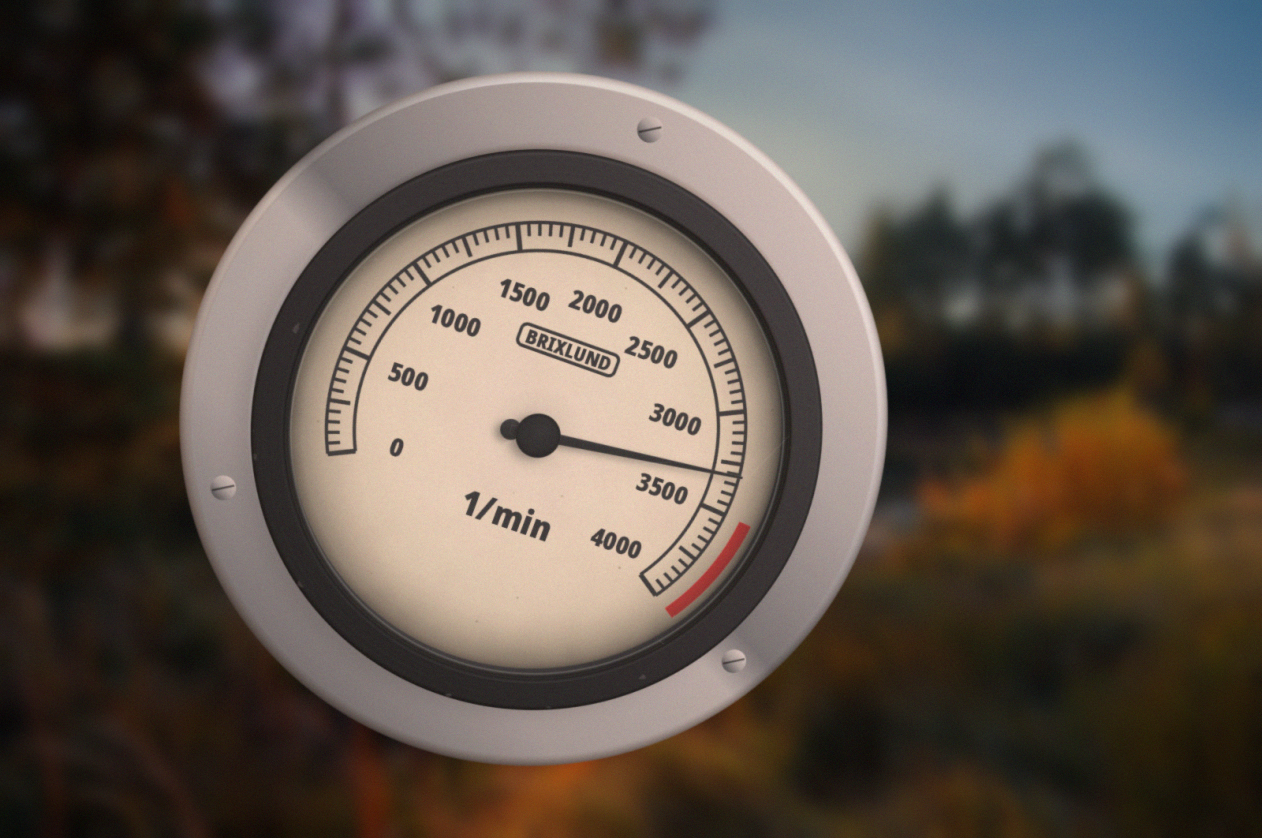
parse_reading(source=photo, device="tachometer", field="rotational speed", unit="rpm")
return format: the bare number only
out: 3300
